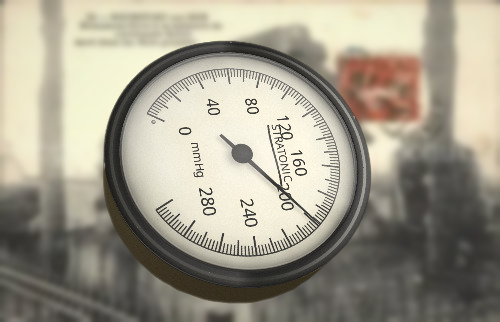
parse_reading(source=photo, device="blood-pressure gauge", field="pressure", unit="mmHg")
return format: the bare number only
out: 200
